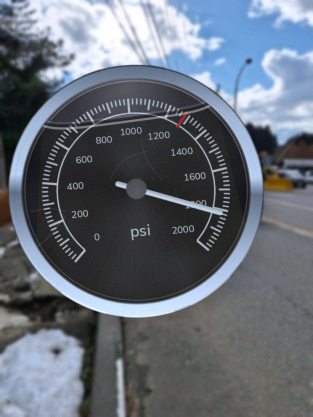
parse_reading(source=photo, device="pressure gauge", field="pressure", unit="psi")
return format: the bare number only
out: 1820
